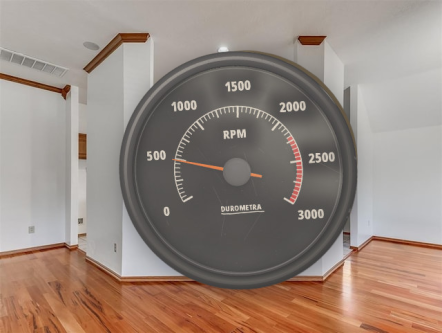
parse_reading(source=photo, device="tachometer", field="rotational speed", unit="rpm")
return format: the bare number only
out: 500
